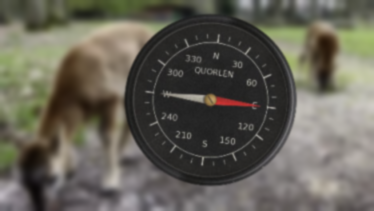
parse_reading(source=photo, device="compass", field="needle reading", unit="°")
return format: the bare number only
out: 90
